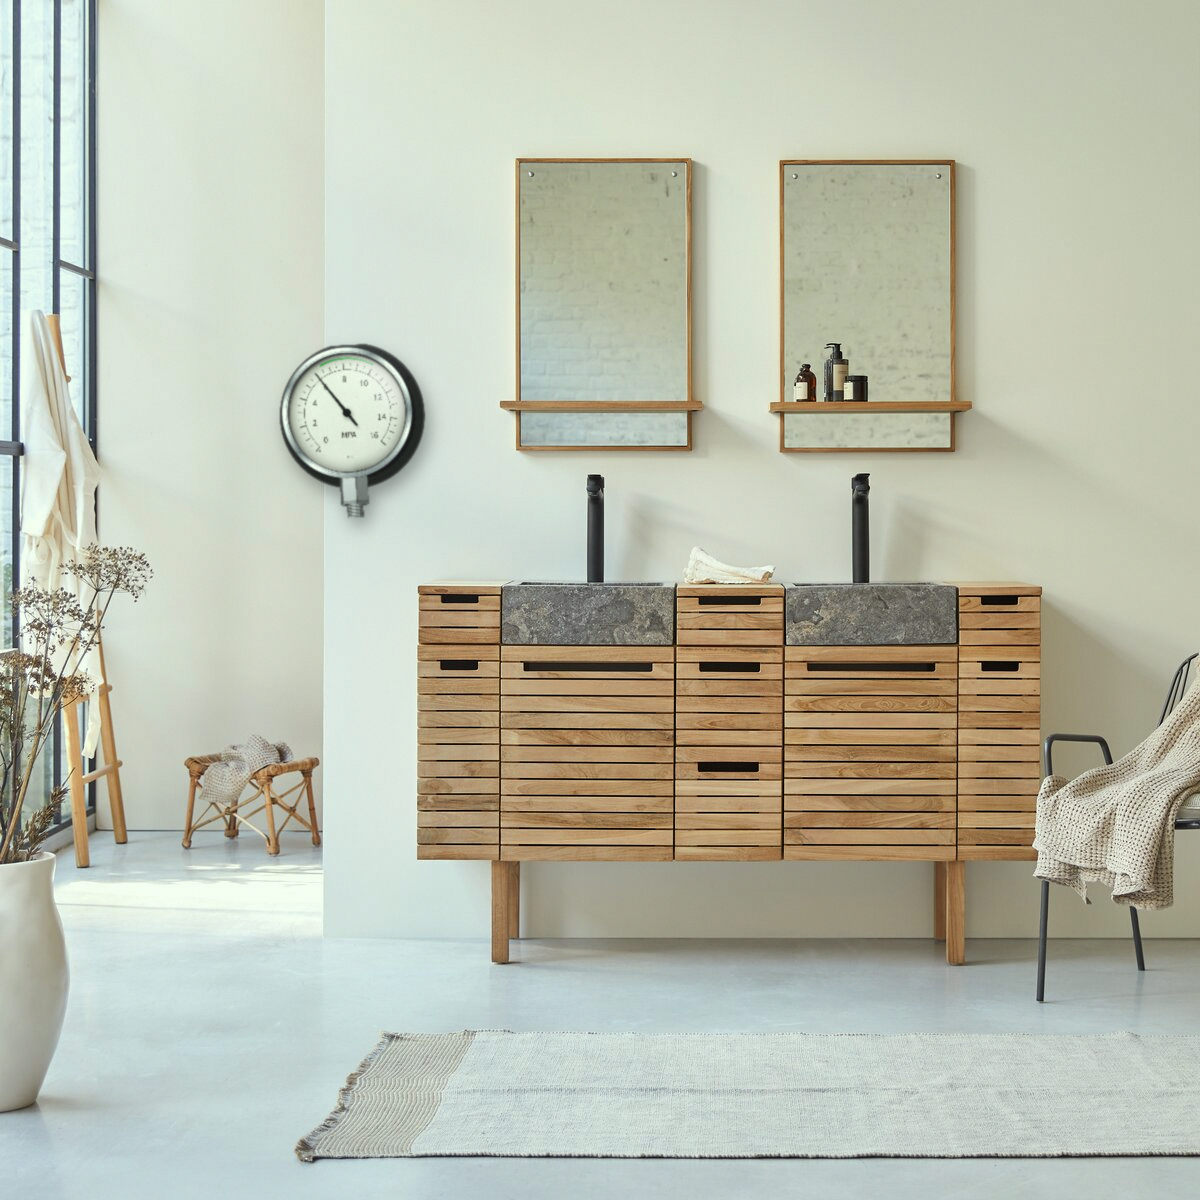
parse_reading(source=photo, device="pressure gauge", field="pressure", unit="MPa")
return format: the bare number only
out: 6
